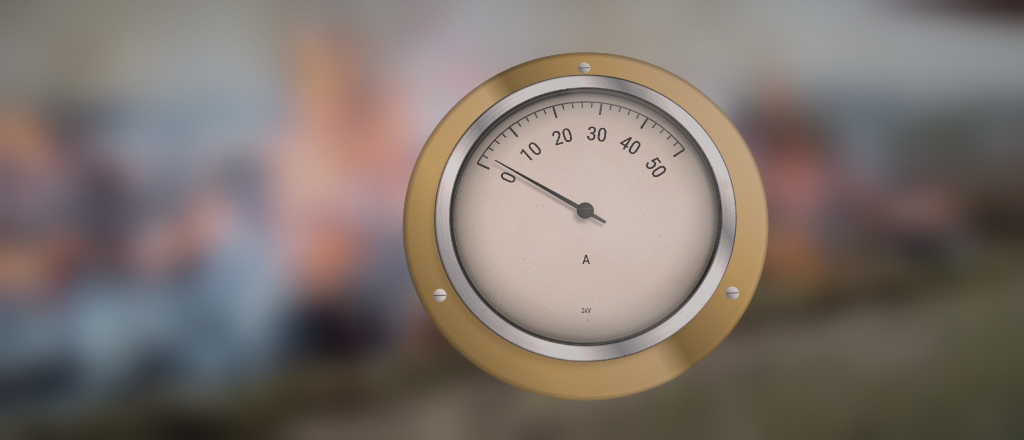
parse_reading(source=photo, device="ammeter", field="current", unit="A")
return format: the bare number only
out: 2
